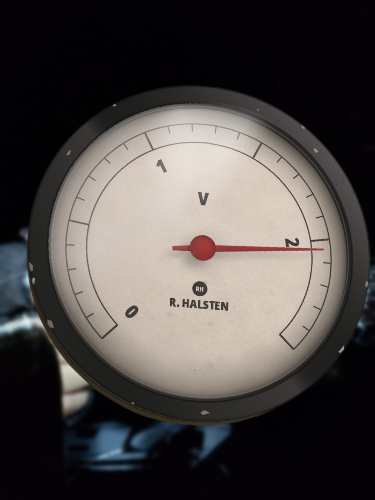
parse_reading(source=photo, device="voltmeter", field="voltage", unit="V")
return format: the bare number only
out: 2.05
